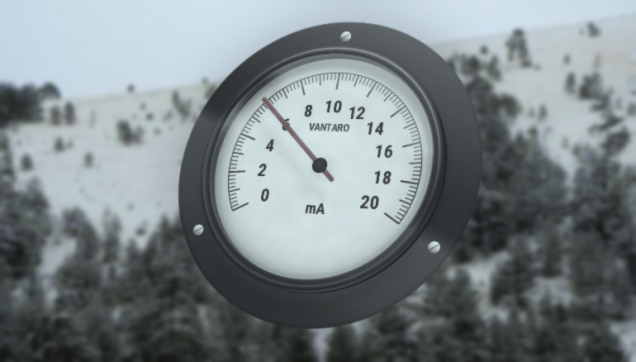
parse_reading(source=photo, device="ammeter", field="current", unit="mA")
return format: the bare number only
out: 6
